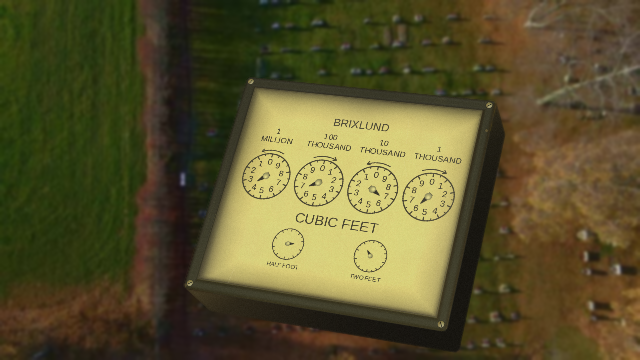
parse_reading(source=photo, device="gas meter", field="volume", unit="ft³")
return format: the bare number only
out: 366600
